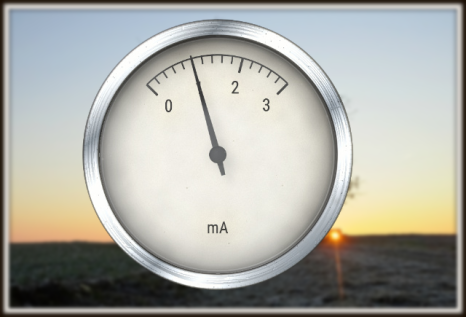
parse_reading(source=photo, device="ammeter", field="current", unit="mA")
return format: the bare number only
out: 1
